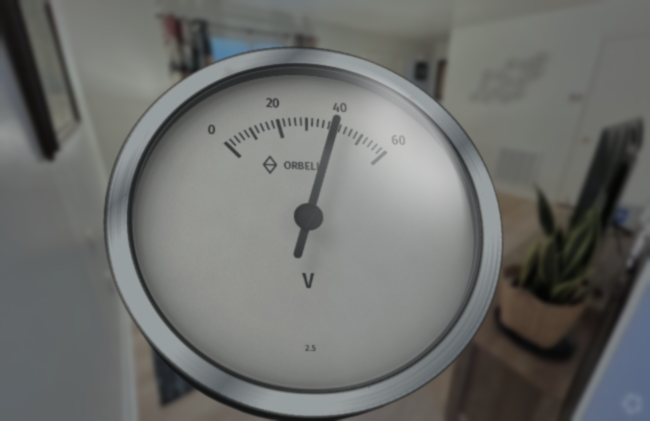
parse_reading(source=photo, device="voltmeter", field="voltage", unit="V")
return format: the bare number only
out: 40
